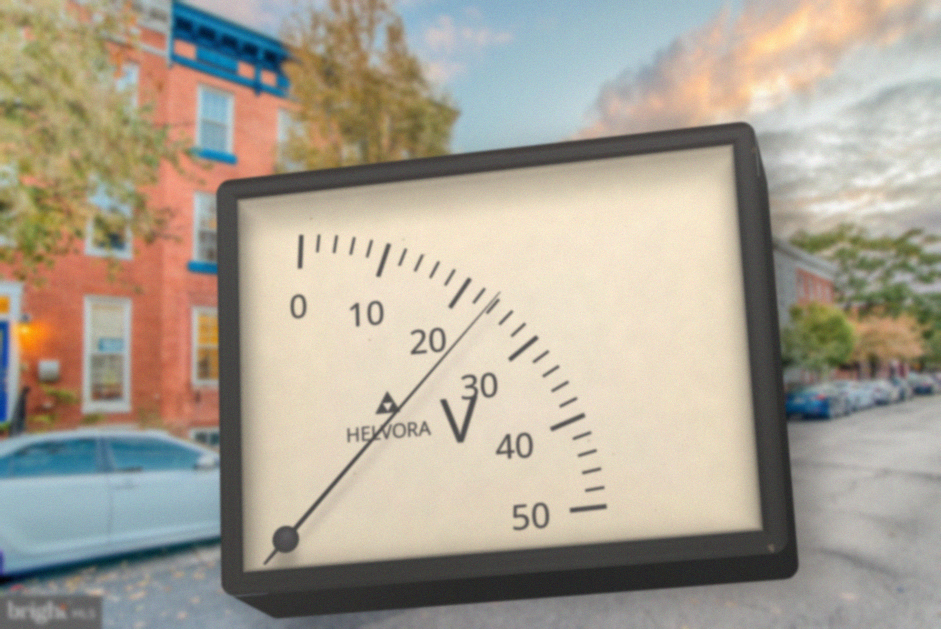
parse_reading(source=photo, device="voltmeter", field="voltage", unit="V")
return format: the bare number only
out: 24
